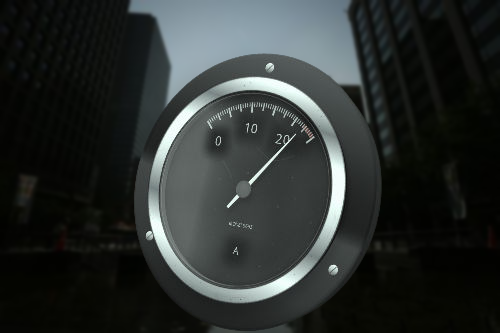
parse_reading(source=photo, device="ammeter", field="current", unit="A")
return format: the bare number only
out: 22.5
